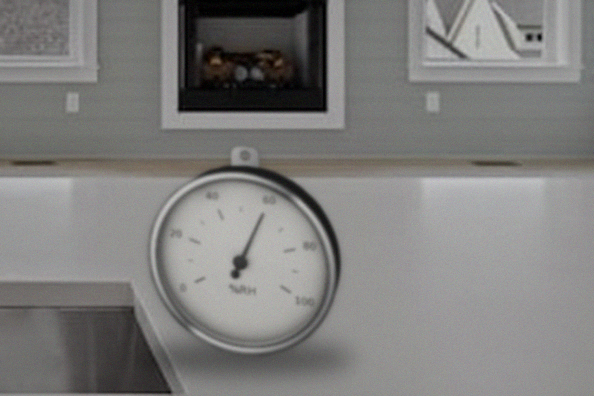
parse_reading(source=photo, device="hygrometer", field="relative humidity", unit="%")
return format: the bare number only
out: 60
